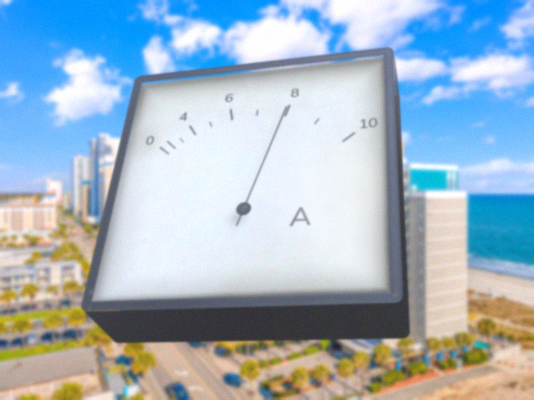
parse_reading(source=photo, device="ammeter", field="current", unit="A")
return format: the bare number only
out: 8
